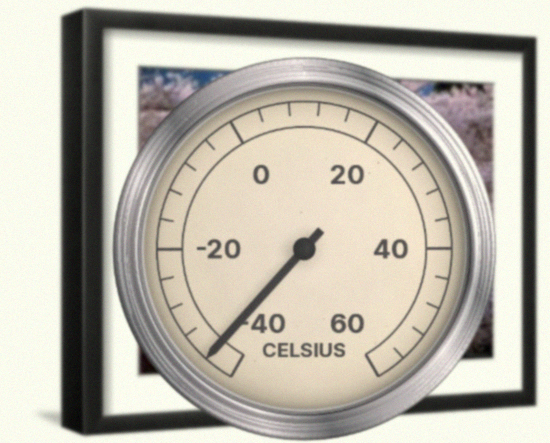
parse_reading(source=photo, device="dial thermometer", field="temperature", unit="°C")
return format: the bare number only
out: -36
